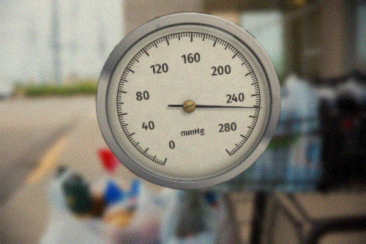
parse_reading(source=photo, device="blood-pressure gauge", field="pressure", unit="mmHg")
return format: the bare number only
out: 250
